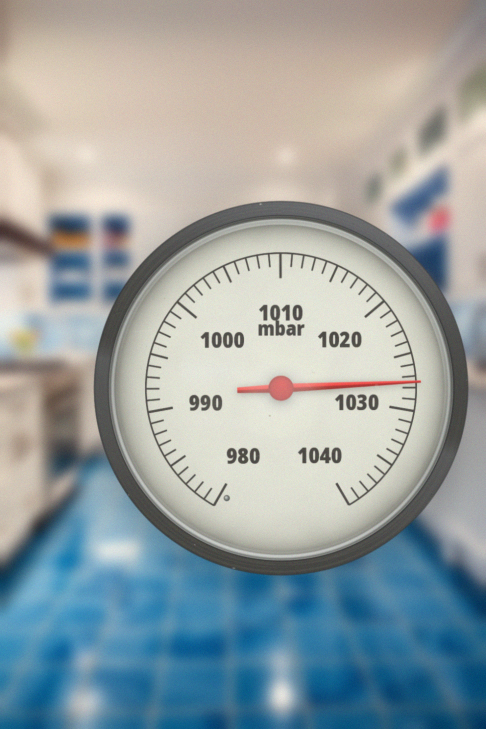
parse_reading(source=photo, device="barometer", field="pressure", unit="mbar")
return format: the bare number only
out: 1027.5
